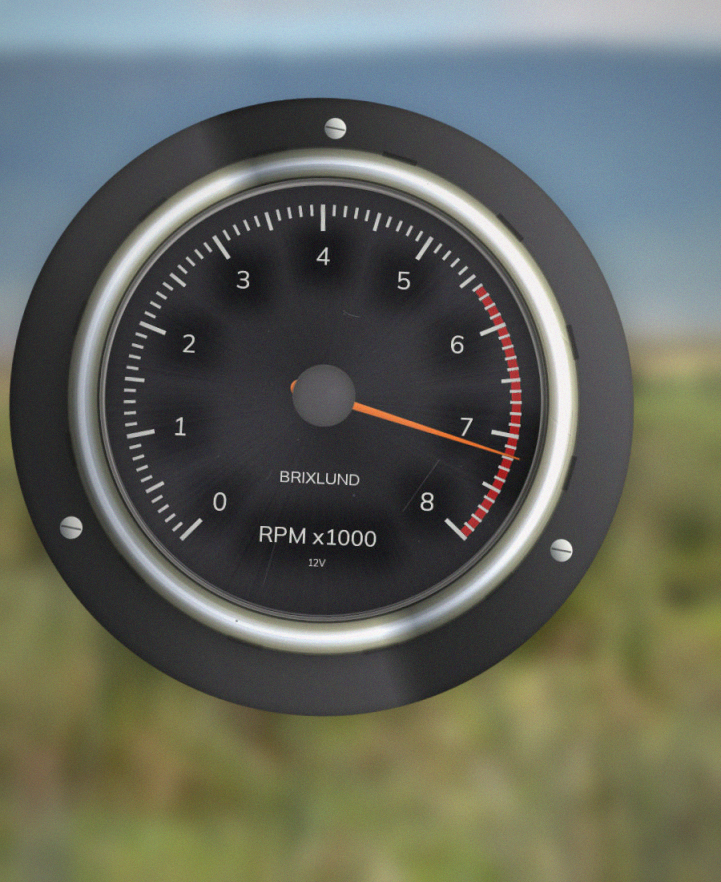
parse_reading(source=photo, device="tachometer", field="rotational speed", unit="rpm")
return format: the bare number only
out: 7200
